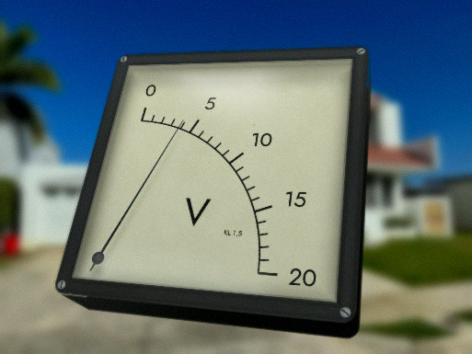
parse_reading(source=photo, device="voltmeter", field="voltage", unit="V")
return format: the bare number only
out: 4
